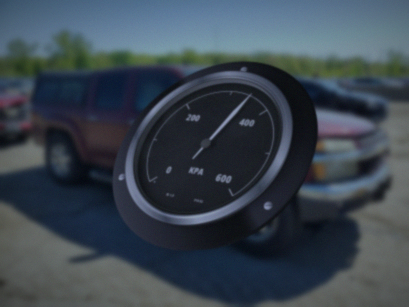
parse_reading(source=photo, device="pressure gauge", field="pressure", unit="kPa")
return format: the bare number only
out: 350
